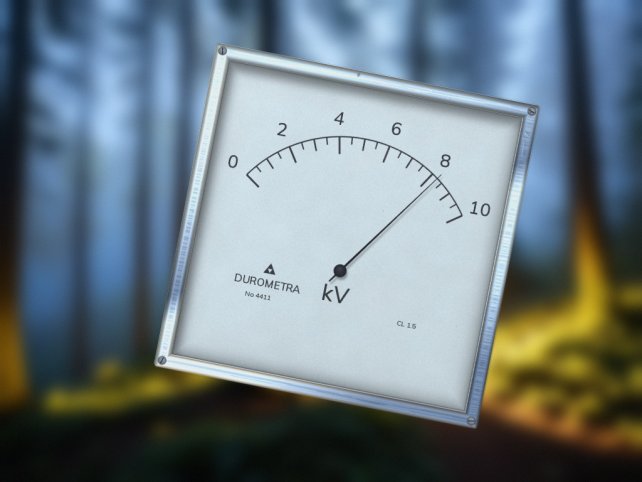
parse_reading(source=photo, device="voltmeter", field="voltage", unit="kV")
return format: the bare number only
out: 8.25
